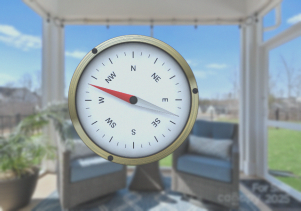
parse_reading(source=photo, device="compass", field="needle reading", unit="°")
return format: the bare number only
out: 290
